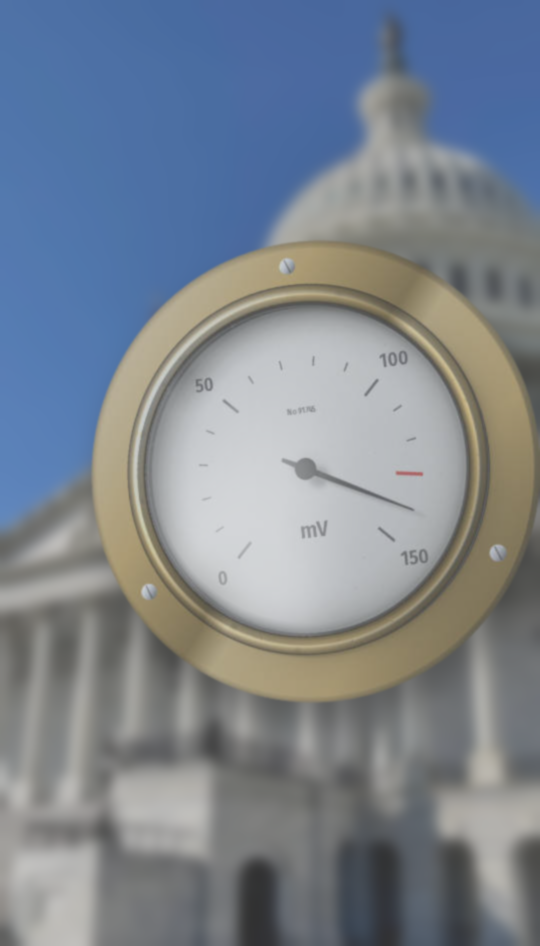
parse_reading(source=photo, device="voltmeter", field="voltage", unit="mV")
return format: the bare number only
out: 140
